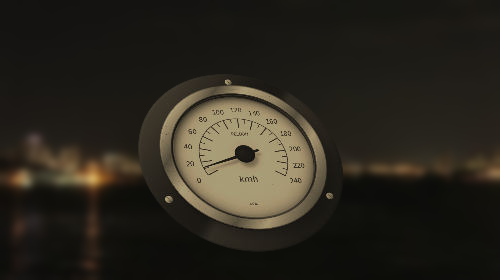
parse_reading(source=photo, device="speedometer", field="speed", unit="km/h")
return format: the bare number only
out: 10
